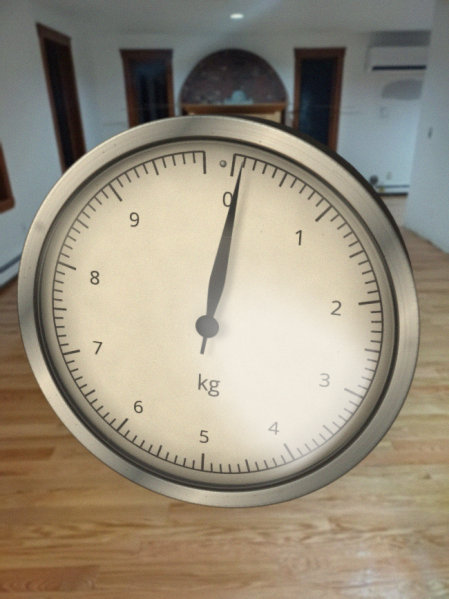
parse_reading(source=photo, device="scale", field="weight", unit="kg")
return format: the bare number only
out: 0.1
